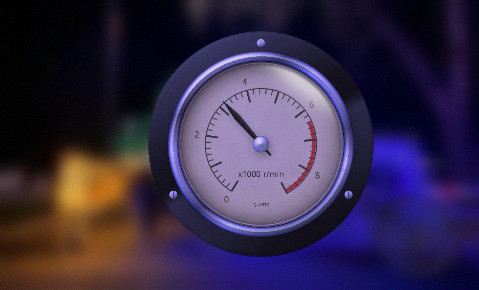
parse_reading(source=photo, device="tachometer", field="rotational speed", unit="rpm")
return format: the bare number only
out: 3200
